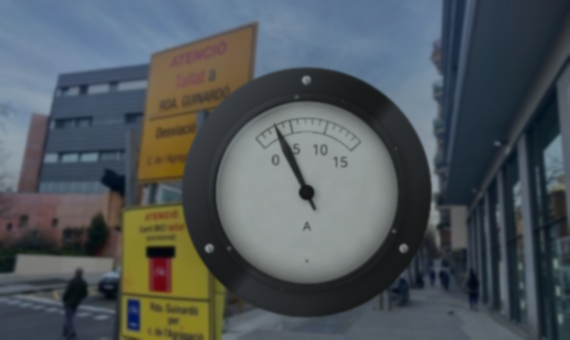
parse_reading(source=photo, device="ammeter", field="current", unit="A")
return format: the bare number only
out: 3
